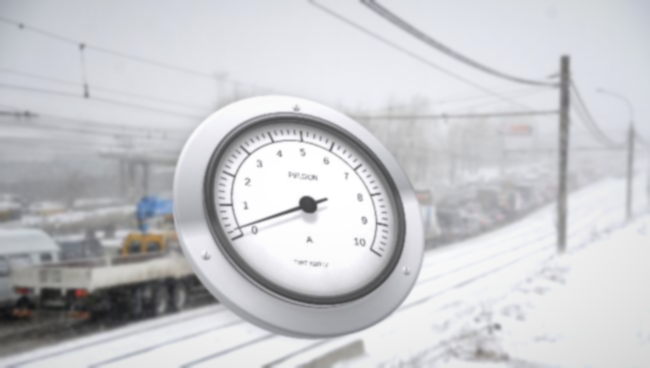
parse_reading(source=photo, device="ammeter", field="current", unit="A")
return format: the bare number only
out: 0.2
